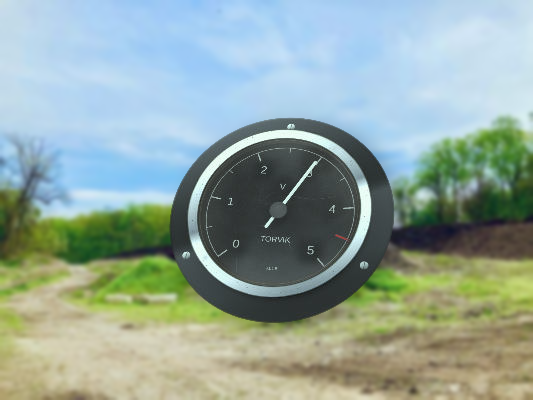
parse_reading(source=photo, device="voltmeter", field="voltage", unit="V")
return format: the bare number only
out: 3
